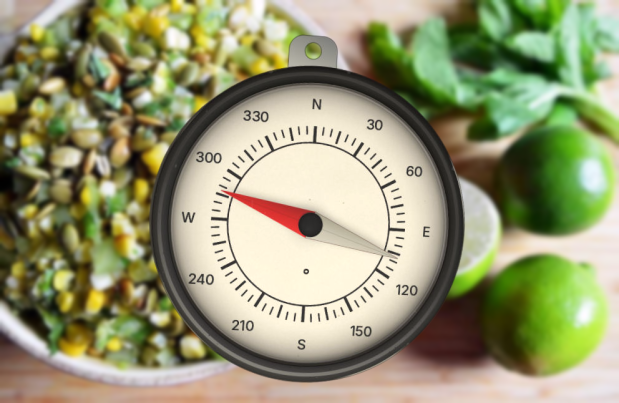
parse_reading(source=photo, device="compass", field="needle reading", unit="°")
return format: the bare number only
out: 287.5
